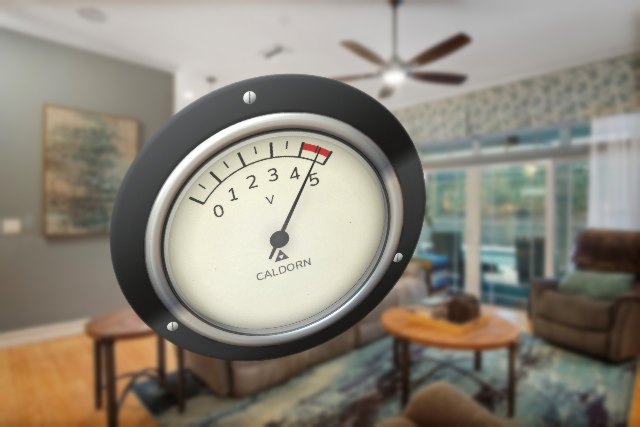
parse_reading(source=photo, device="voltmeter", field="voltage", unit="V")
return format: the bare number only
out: 4.5
